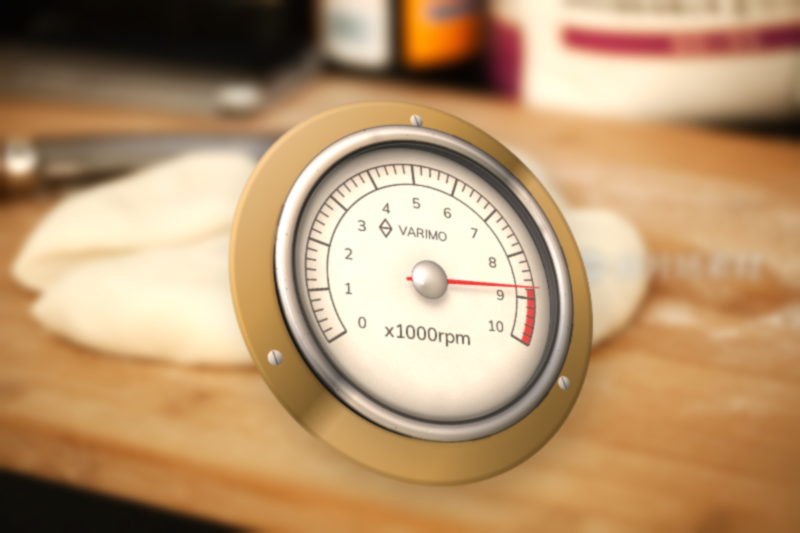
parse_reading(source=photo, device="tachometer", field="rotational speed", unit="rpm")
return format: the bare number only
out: 8800
